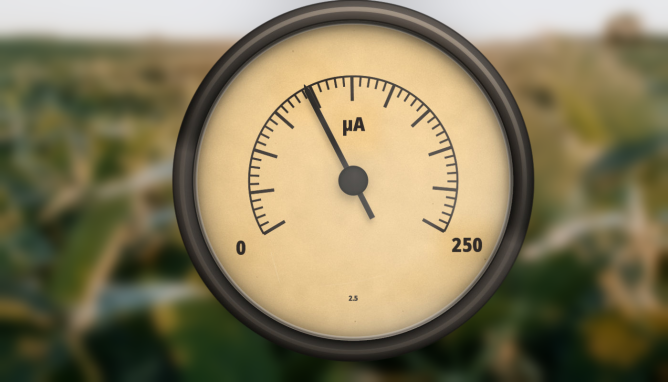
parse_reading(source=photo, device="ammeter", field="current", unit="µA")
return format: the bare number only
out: 97.5
